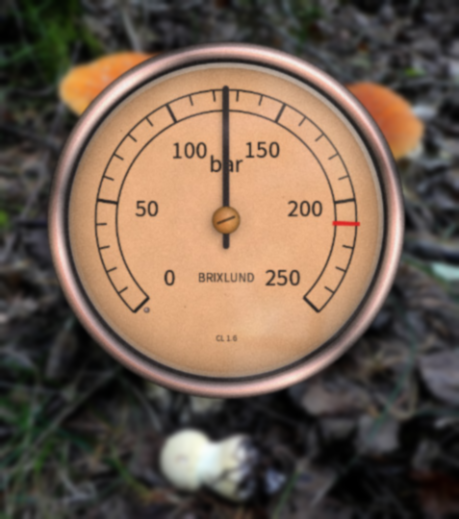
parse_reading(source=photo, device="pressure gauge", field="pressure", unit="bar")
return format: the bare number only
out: 125
